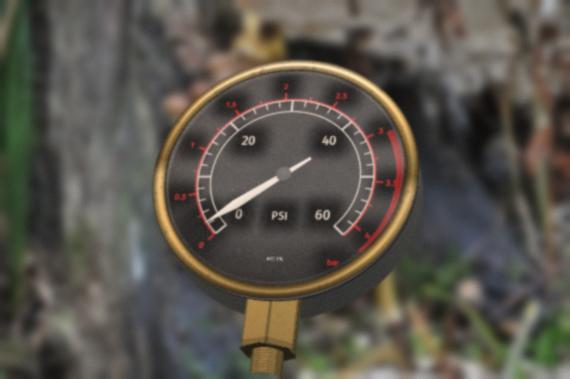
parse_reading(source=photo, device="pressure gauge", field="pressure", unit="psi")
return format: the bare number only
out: 2
